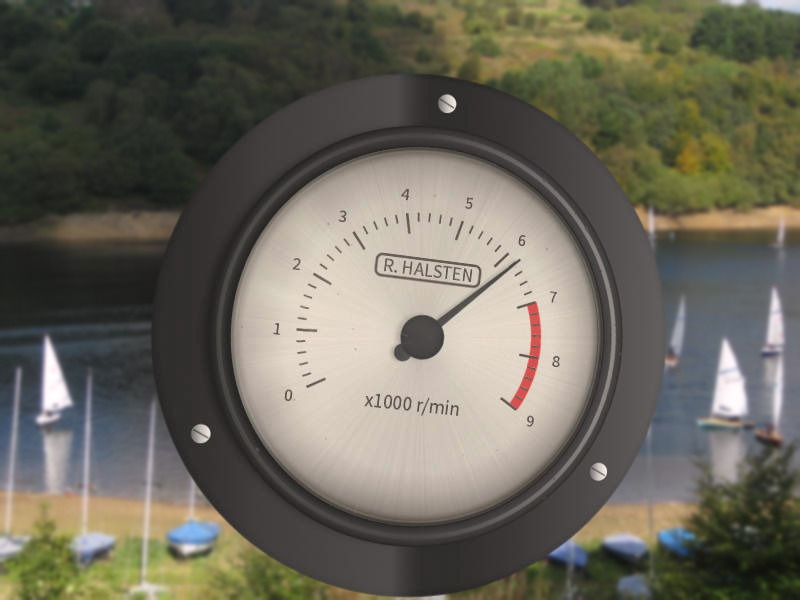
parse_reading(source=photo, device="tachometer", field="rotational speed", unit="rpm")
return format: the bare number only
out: 6200
